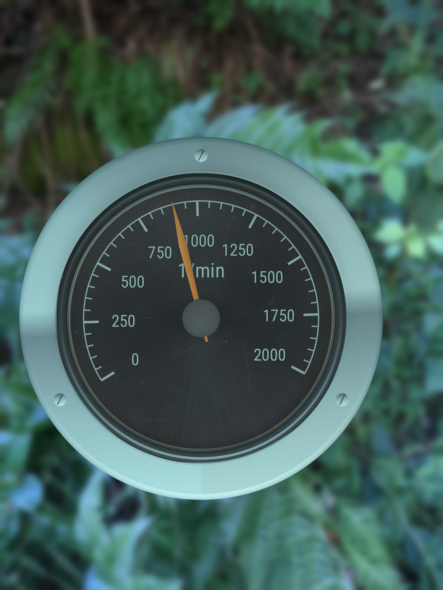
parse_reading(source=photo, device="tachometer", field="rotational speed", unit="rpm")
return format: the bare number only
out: 900
